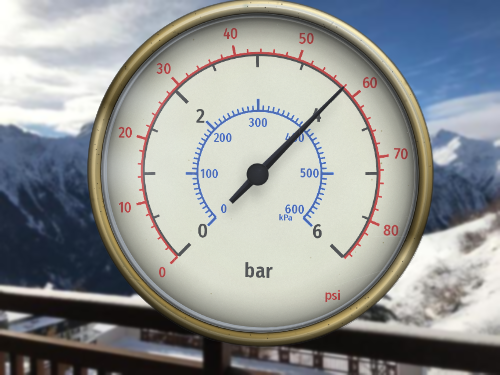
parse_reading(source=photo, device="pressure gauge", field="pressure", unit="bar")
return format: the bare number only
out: 4
